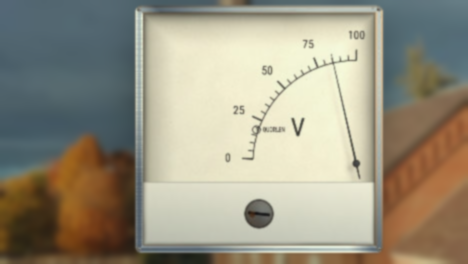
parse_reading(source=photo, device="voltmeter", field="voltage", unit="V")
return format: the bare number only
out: 85
